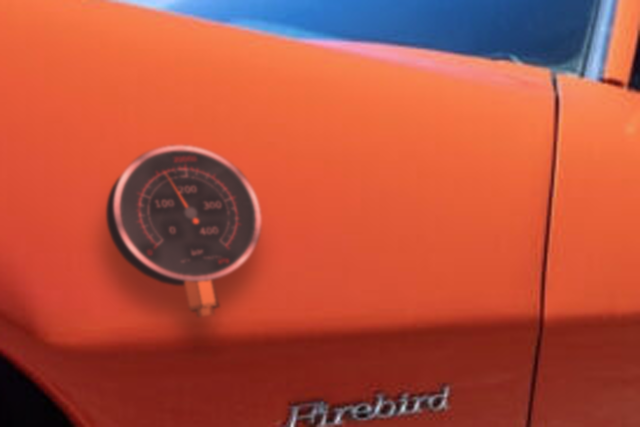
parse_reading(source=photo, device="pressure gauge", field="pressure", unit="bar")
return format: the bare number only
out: 160
